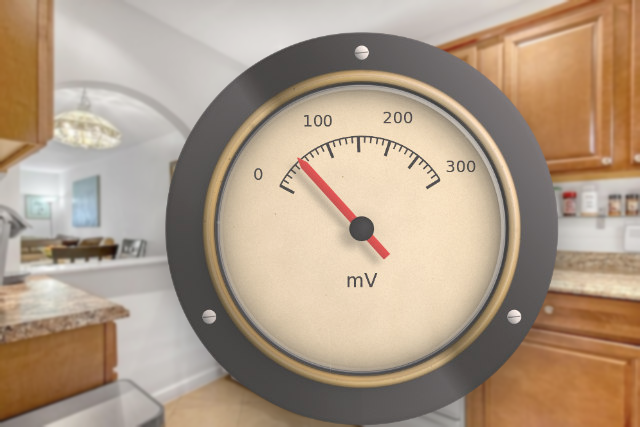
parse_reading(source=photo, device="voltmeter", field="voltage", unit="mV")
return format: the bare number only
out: 50
